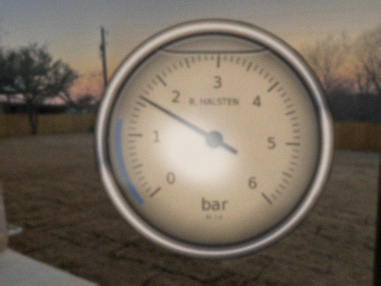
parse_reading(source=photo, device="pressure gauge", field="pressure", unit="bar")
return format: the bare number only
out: 1.6
